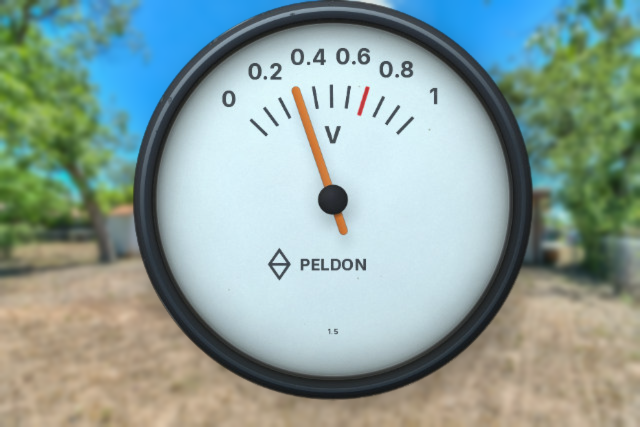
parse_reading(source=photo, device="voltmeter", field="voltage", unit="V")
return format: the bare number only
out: 0.3
